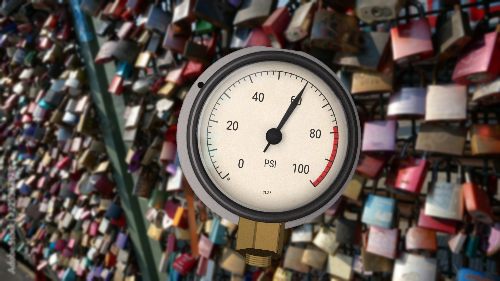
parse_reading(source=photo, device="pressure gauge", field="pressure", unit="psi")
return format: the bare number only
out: 60
